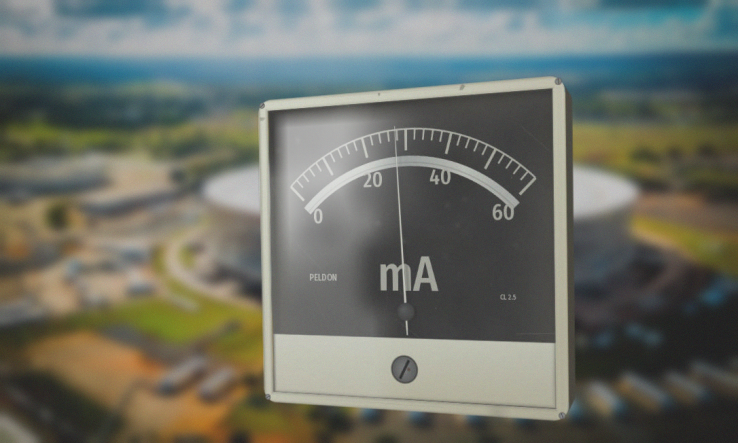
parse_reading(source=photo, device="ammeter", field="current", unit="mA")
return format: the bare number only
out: 28
